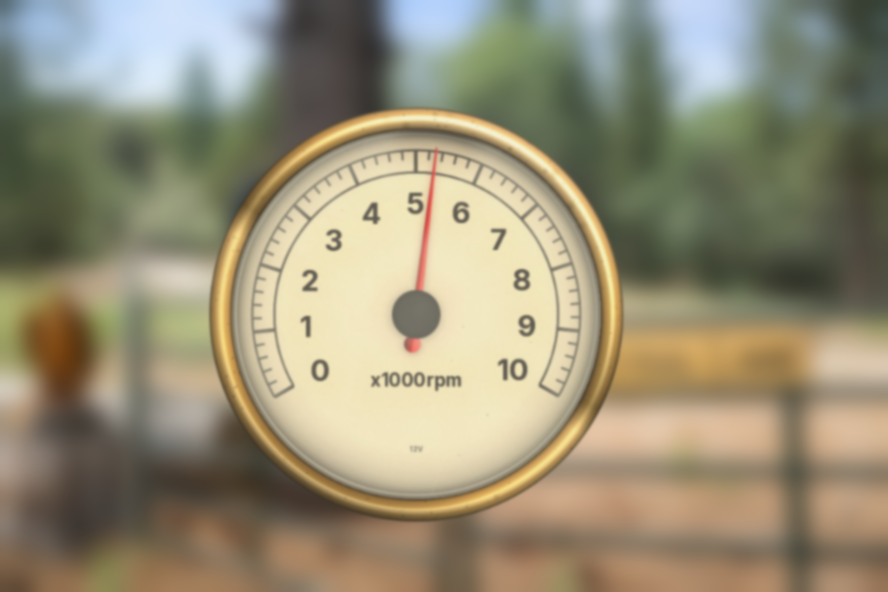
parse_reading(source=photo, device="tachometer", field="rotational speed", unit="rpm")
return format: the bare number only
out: 5300
